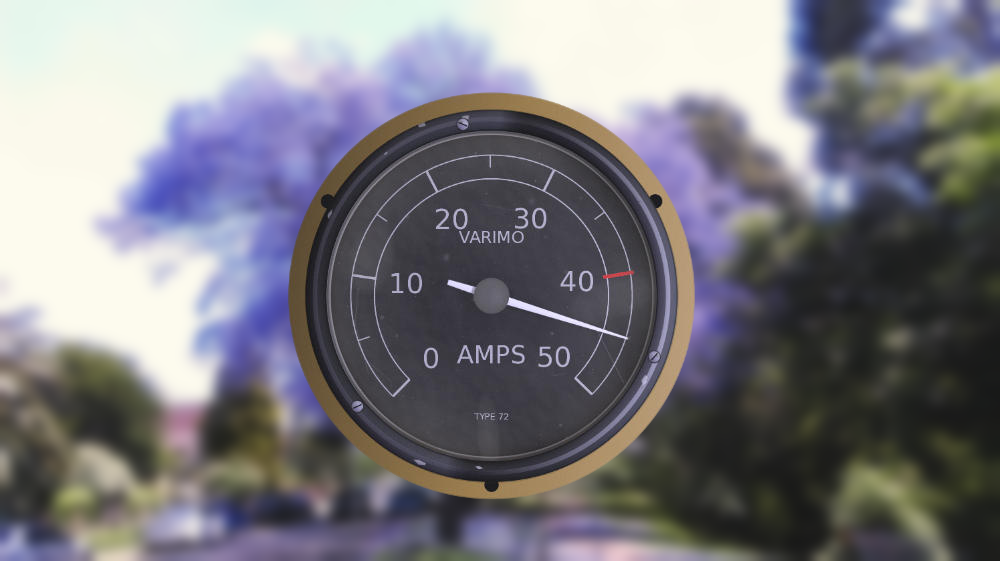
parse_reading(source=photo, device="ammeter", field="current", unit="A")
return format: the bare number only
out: 45
